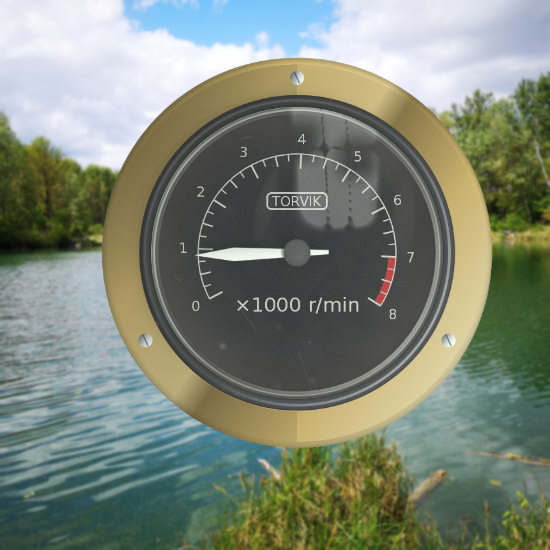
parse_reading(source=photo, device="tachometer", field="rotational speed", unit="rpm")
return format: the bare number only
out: 875
